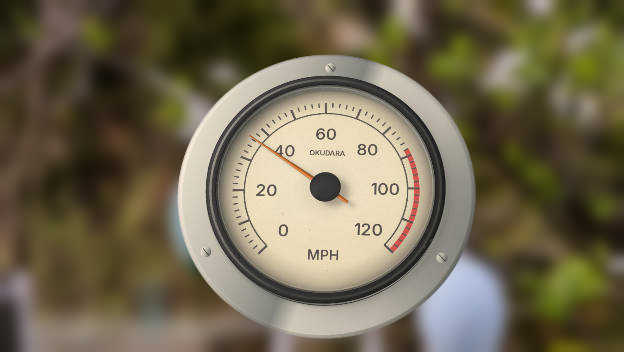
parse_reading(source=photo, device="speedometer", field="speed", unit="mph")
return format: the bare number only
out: 36
